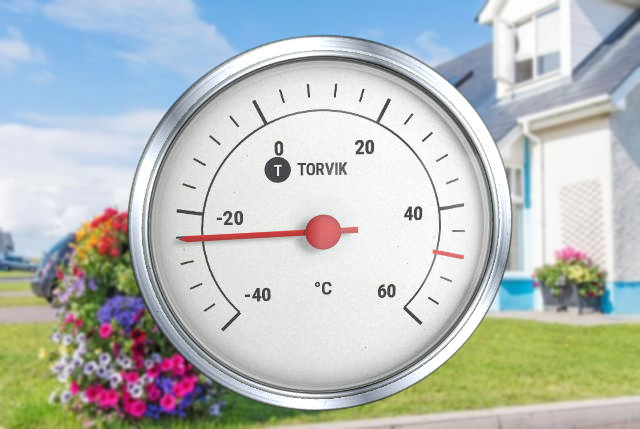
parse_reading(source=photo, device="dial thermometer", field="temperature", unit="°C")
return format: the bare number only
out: -24
